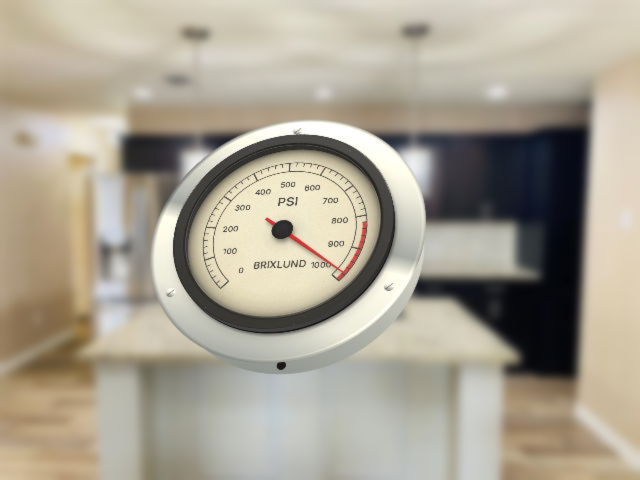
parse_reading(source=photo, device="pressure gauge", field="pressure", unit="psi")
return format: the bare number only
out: 980
